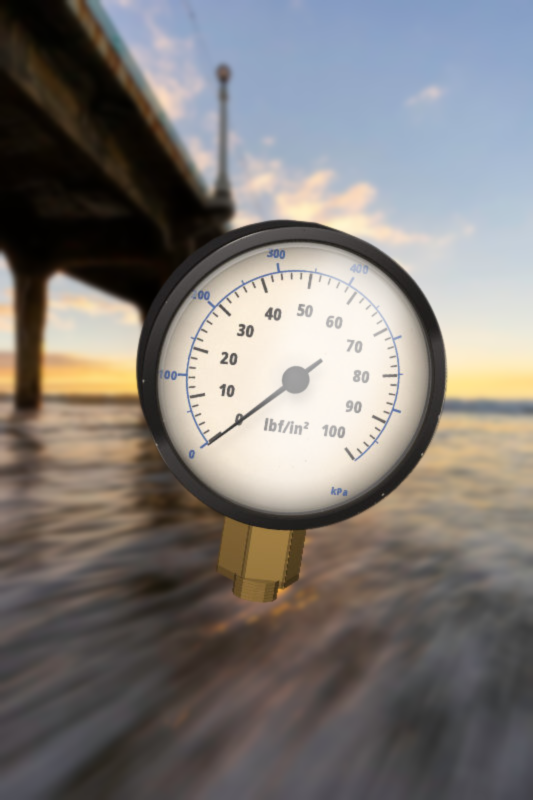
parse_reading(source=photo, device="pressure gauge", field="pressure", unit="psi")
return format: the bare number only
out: 0
